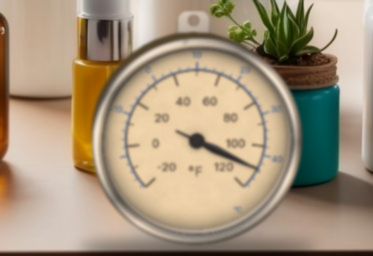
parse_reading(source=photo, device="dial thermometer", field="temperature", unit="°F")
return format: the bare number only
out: 110
